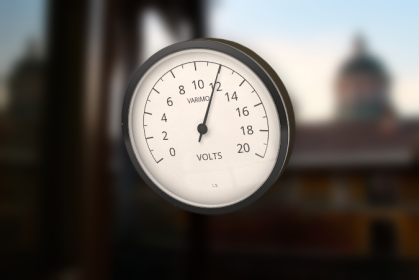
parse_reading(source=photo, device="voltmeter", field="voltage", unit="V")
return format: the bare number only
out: 12
